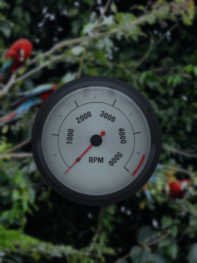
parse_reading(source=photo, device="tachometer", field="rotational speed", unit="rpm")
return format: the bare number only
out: 0
